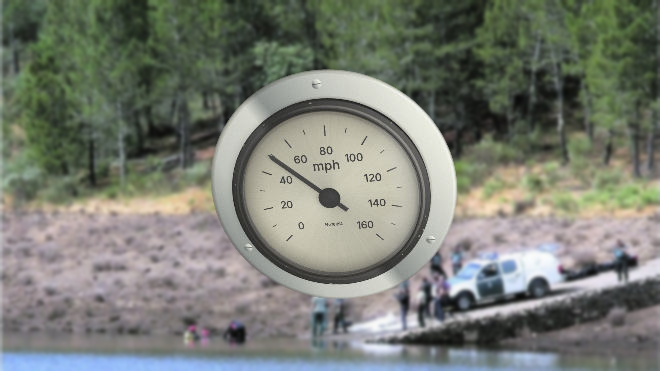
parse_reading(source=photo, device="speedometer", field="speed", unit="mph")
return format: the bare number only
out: 50
